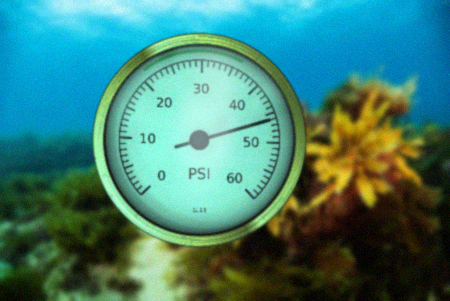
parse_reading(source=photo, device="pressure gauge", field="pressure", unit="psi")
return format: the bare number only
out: 46
